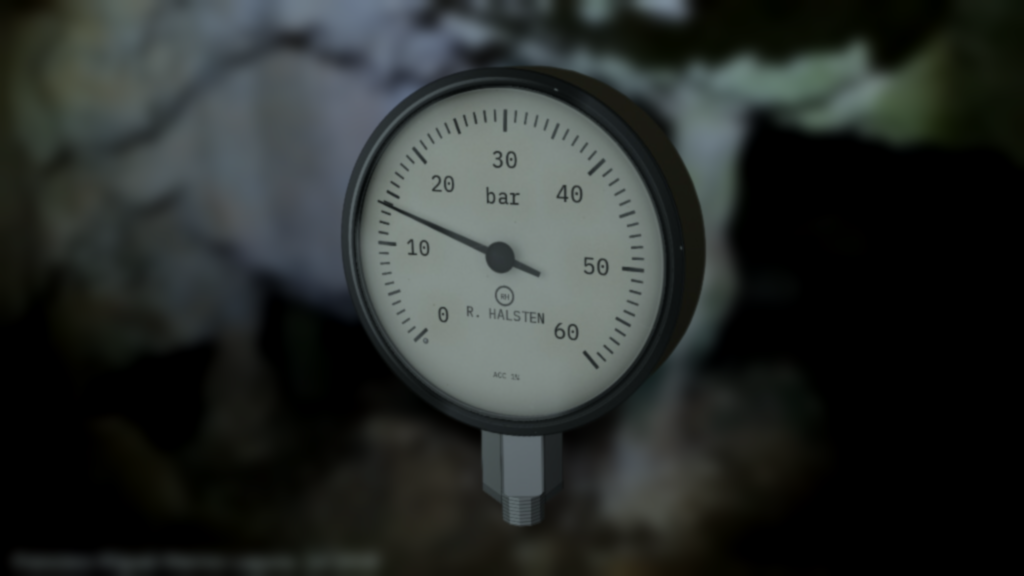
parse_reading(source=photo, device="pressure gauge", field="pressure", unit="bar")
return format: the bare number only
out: 14
